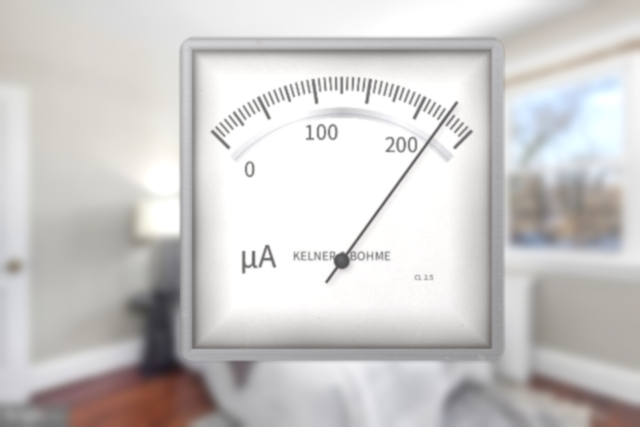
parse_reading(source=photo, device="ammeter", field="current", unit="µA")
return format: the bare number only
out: 225
